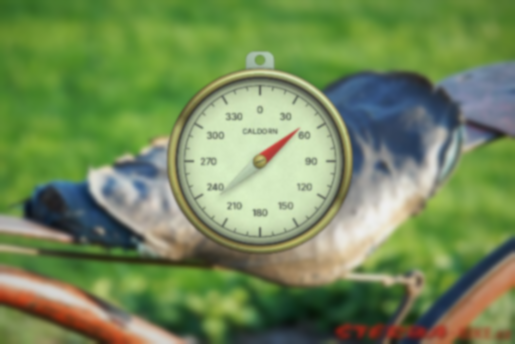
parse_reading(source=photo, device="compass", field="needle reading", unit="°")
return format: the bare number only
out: 50
